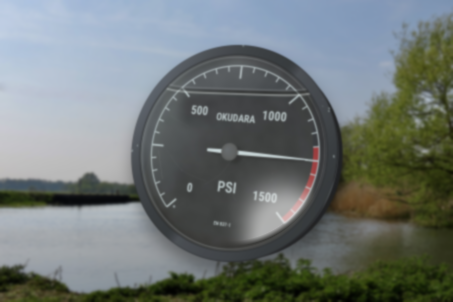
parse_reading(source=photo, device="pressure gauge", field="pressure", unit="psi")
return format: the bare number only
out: 1250
